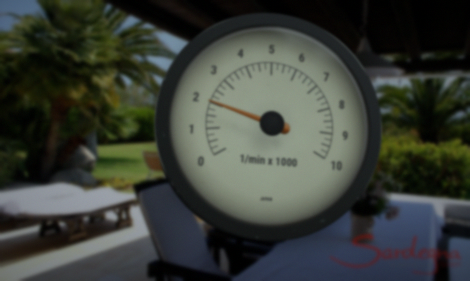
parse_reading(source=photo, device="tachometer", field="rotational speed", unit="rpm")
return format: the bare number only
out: 2000
